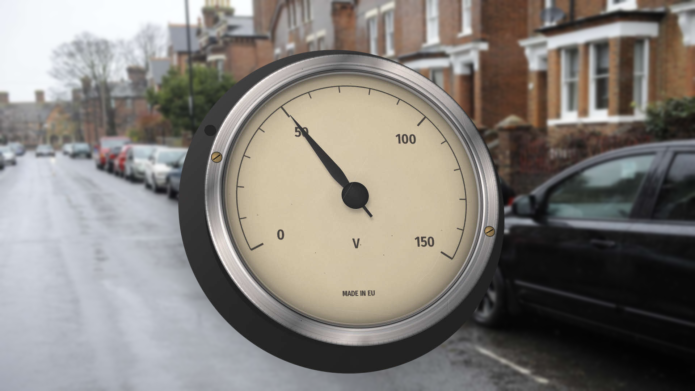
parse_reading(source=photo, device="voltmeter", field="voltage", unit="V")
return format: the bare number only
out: 50
